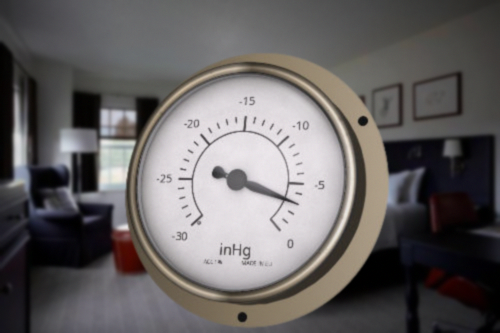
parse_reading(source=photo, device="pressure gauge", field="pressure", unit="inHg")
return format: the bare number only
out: -3
